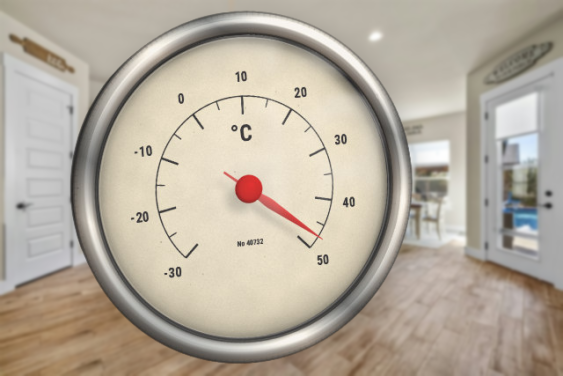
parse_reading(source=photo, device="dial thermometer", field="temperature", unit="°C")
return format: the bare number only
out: 47.5
